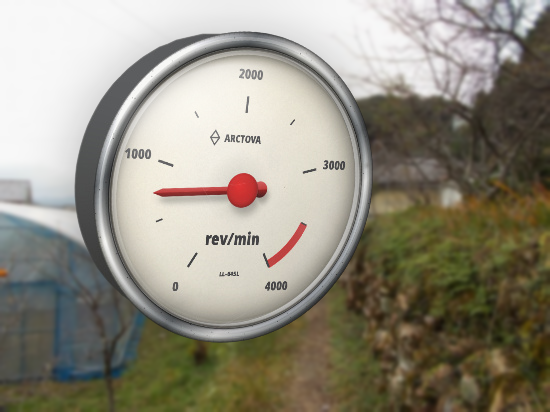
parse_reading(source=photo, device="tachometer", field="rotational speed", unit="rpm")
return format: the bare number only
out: 750
